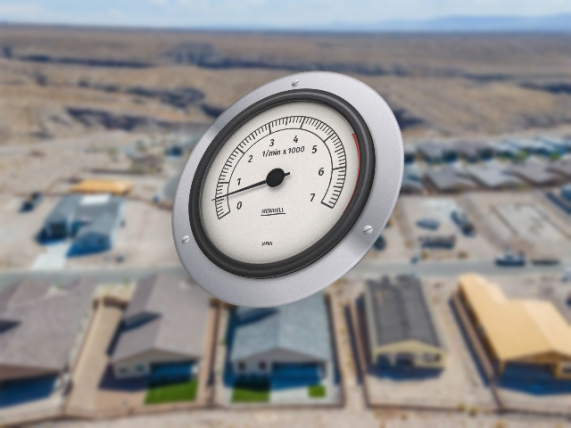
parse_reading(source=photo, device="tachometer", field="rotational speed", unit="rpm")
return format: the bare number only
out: 500
